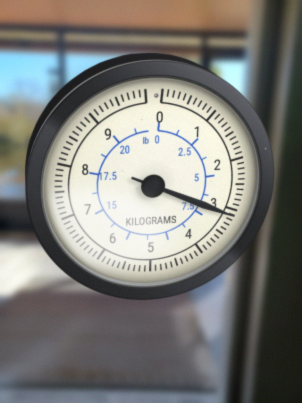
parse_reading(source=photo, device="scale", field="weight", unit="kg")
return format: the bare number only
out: 3.1
